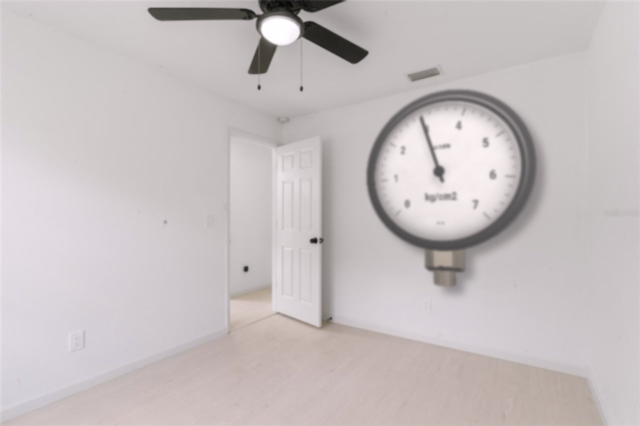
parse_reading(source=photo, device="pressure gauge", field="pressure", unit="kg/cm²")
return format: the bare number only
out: 3
